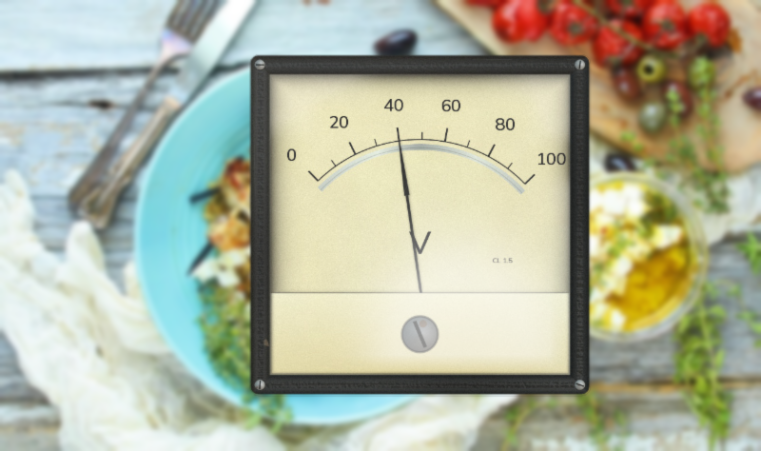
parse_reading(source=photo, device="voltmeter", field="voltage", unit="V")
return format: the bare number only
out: 40
